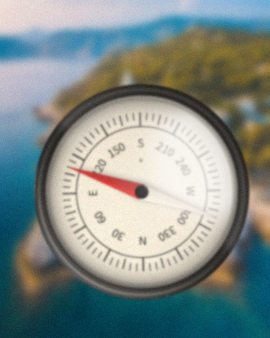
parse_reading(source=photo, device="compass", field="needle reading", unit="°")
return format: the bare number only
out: 110
